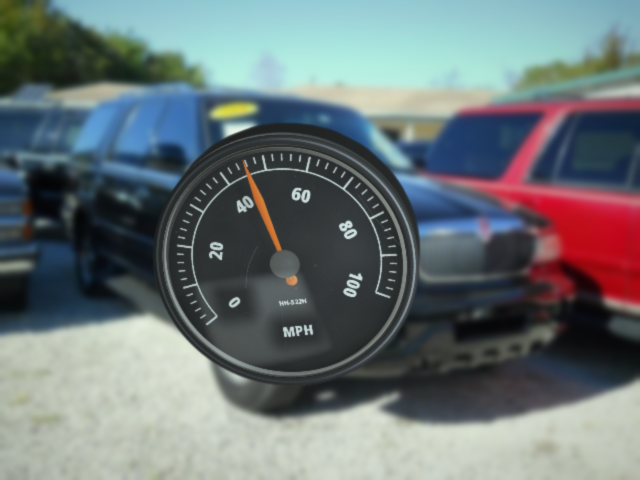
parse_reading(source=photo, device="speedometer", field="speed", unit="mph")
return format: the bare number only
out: 46
